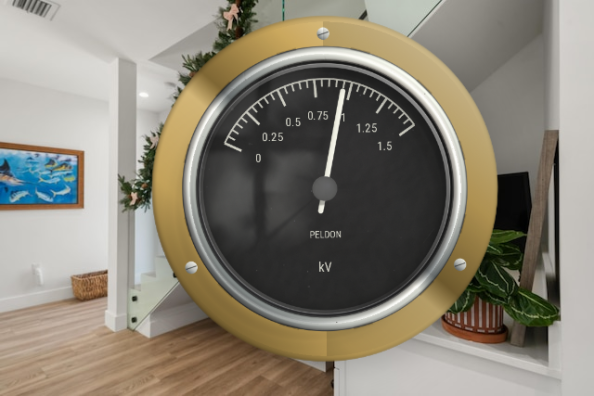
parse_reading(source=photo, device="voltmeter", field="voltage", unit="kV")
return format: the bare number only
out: 0.95
